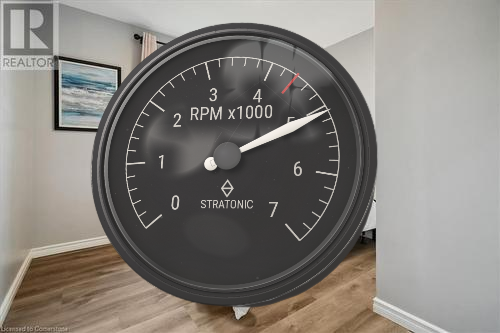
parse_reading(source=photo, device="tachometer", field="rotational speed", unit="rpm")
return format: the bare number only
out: 5100
